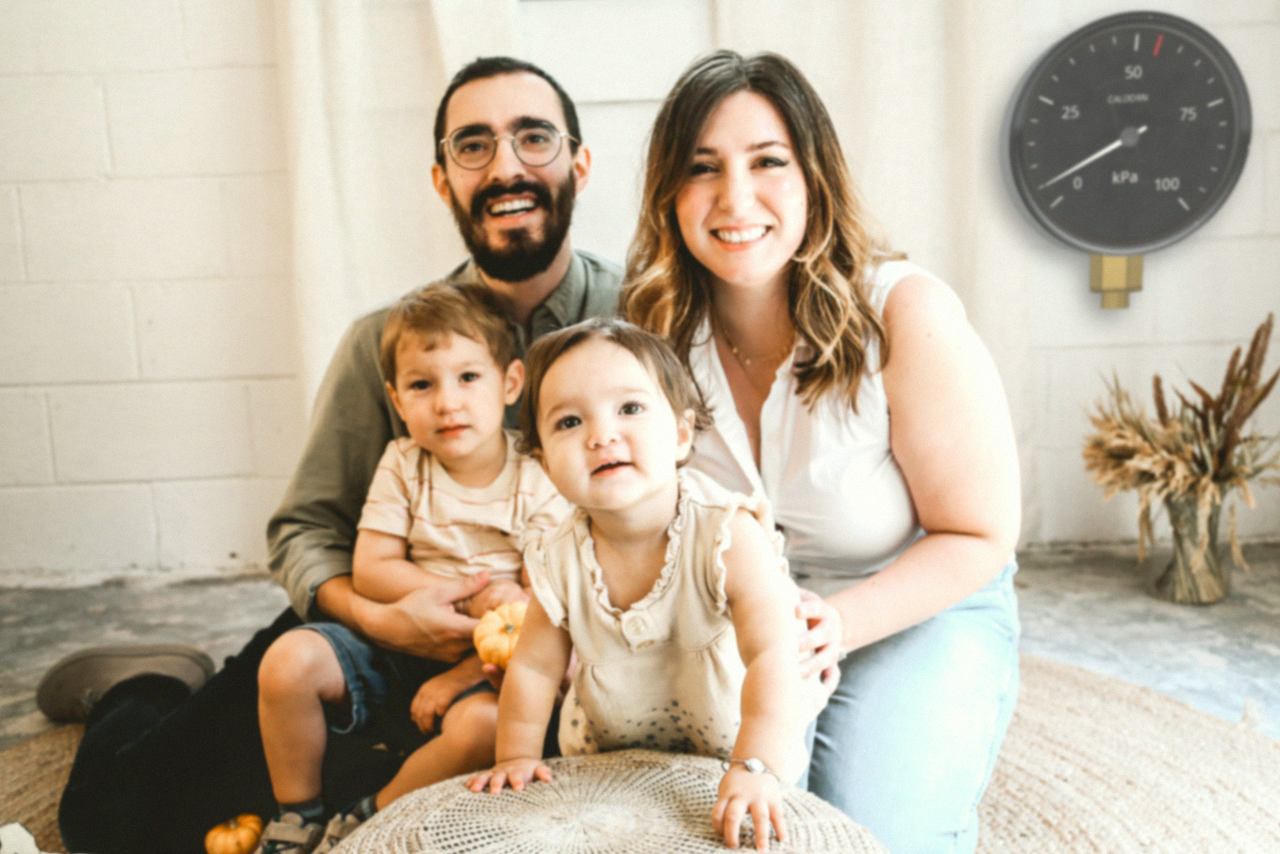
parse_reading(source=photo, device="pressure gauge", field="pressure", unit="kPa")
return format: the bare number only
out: 5
